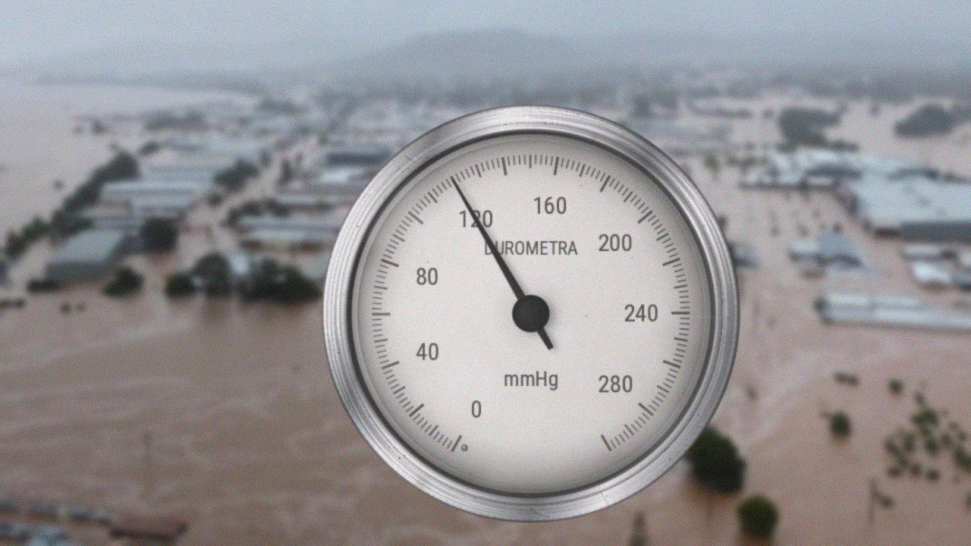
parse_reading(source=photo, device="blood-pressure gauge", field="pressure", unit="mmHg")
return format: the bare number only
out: 120
